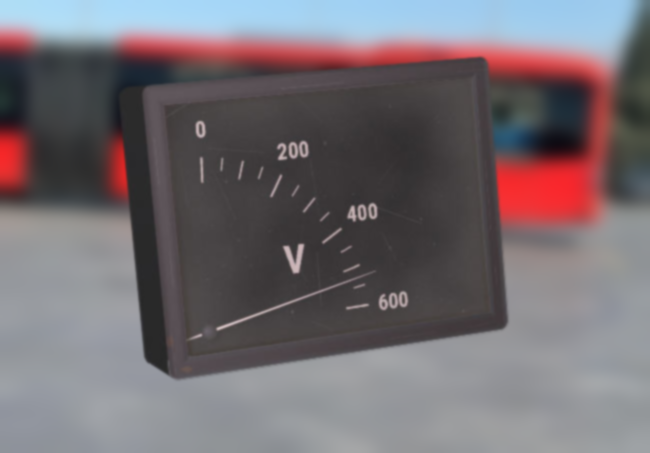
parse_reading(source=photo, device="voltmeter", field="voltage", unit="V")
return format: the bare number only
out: 525
